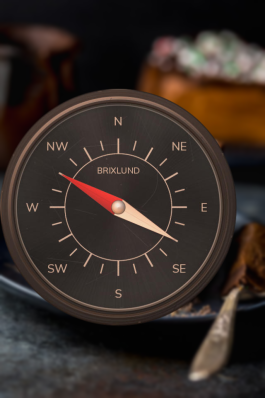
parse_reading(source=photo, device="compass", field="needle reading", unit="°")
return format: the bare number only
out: 300
